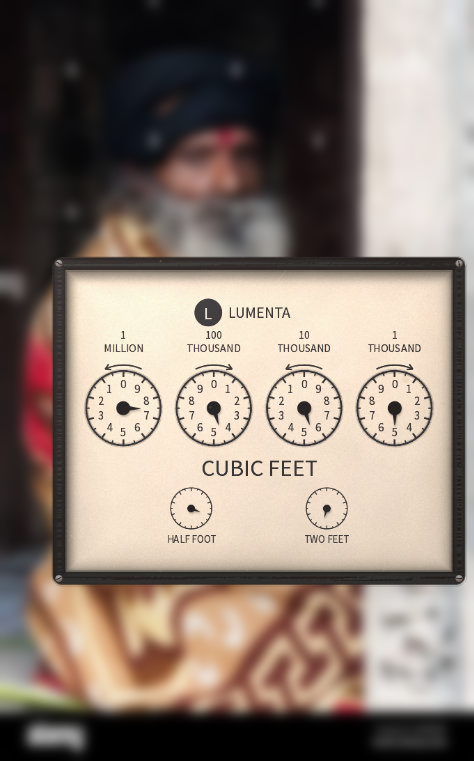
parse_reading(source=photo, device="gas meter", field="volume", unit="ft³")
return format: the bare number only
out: 745500
